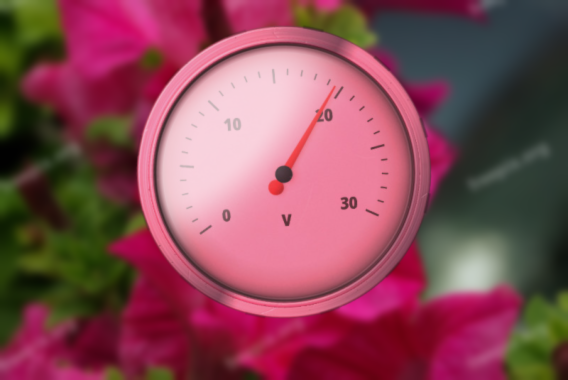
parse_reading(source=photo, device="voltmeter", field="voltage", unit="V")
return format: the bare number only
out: 19.5
